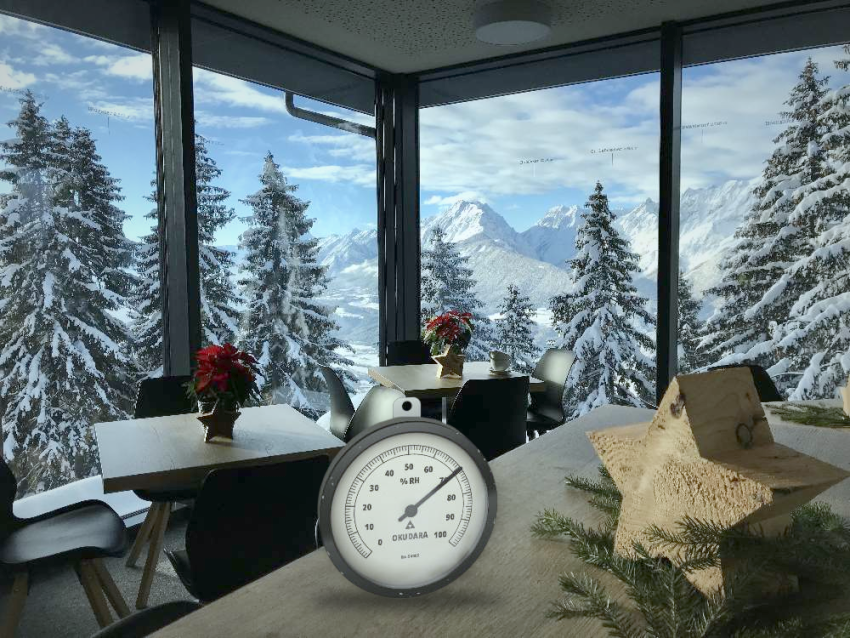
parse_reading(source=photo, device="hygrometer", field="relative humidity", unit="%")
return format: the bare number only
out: 70
